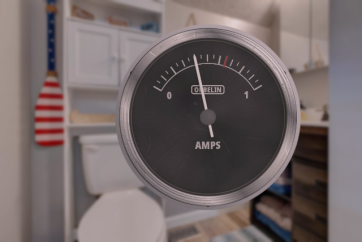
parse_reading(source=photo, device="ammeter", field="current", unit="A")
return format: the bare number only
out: 0.4
